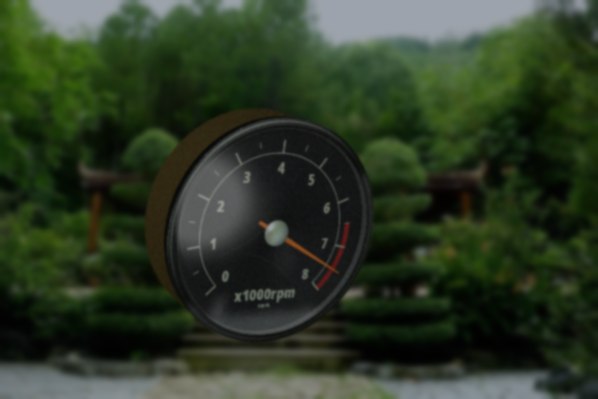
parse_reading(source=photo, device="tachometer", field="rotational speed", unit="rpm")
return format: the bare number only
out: 7500
